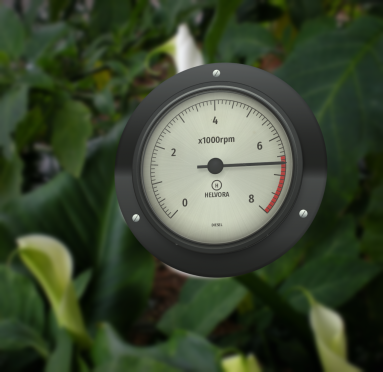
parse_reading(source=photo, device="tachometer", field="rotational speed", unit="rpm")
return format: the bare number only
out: 6700
